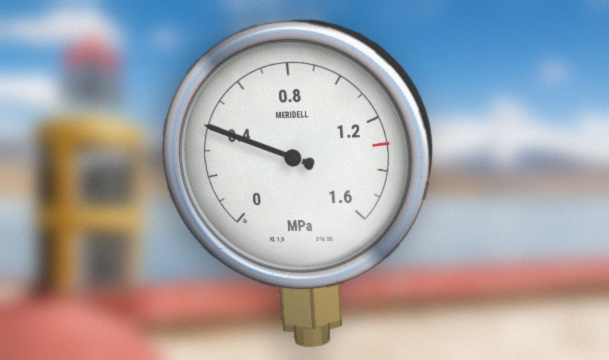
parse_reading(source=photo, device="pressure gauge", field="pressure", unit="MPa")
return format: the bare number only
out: 0.4
